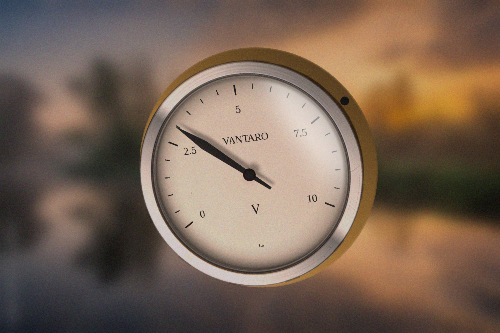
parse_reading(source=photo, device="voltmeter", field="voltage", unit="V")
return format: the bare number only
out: 3
